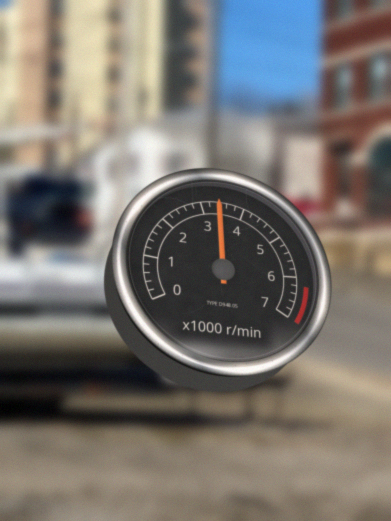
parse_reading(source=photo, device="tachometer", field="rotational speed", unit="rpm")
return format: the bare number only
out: 3400
